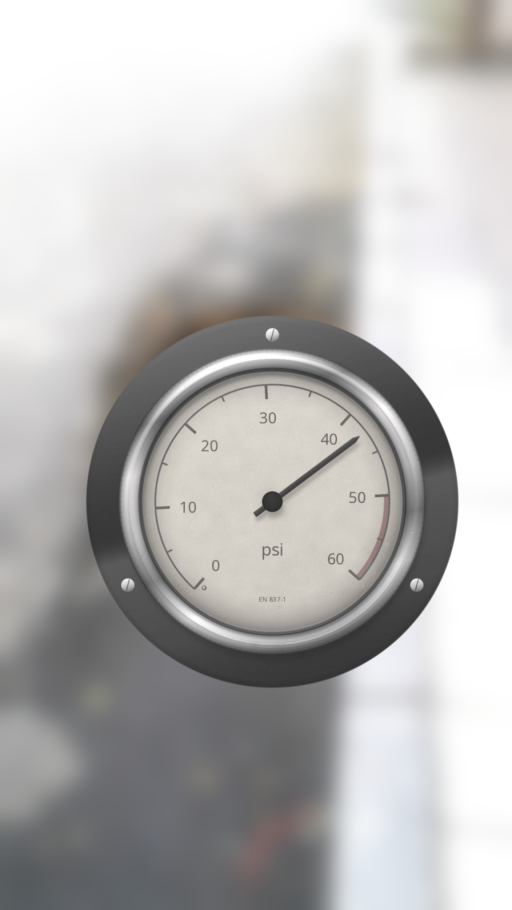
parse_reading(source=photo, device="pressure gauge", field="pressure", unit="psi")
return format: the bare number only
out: 42.5
